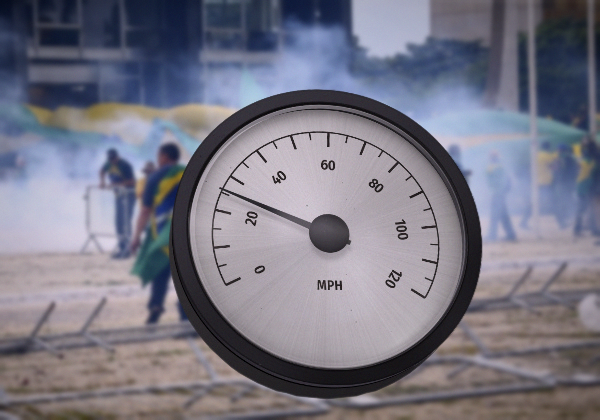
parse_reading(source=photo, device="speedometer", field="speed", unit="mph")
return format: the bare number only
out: 25
